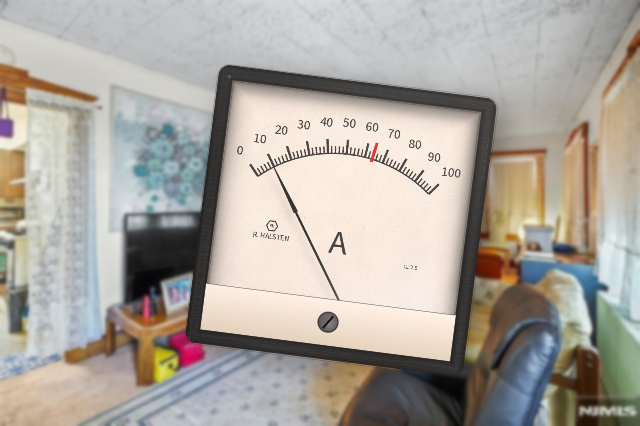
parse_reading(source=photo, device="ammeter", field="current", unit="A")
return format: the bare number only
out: 10
